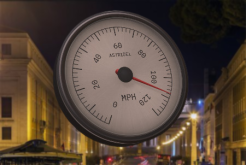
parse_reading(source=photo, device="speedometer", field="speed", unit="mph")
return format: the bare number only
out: 108
